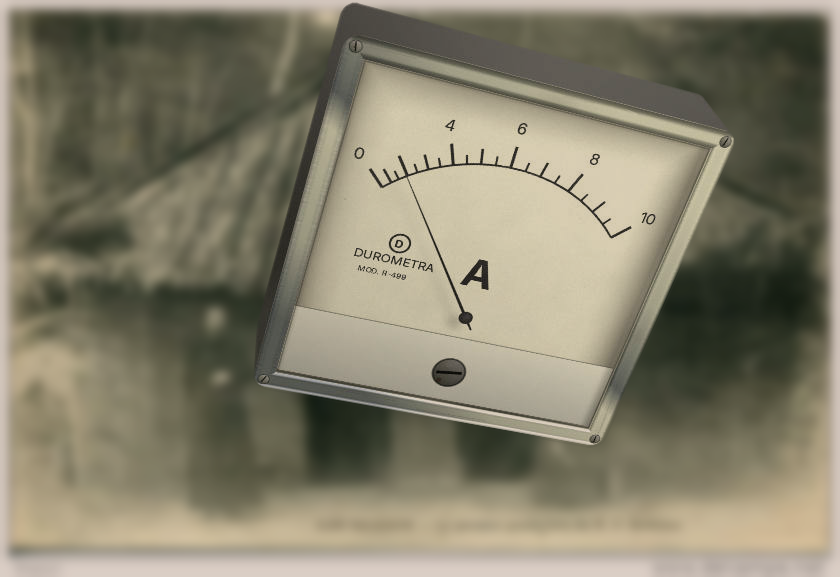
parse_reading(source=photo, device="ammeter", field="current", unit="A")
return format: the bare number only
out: 2
